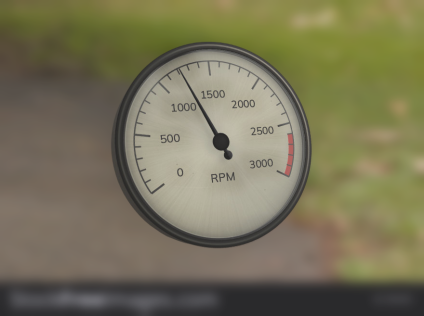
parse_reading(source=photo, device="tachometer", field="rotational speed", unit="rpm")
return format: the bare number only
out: 1200
